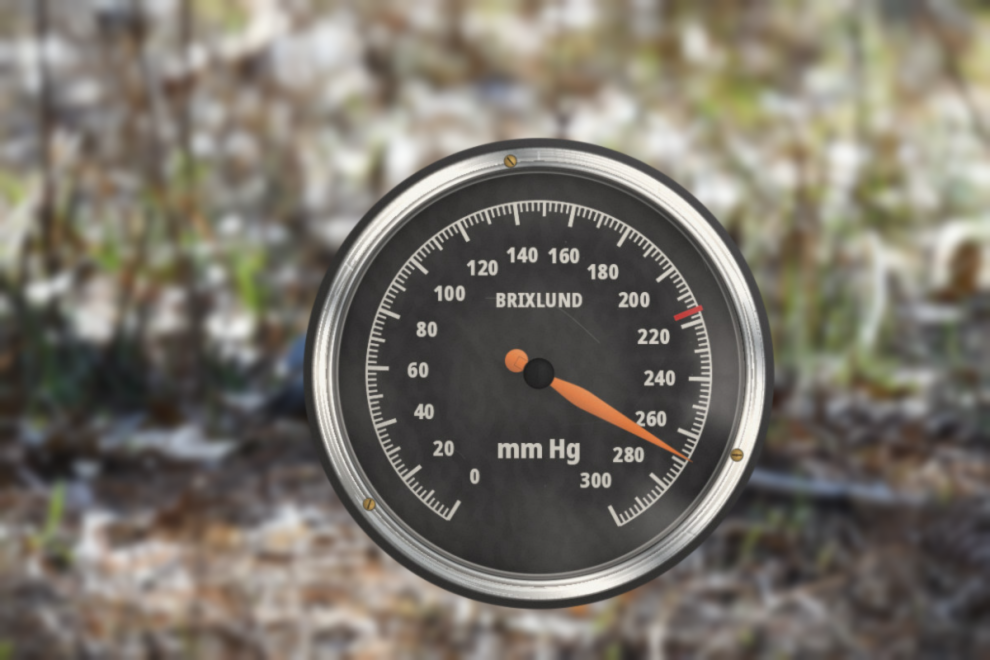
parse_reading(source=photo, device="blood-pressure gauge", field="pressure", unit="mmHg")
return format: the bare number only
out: 268
